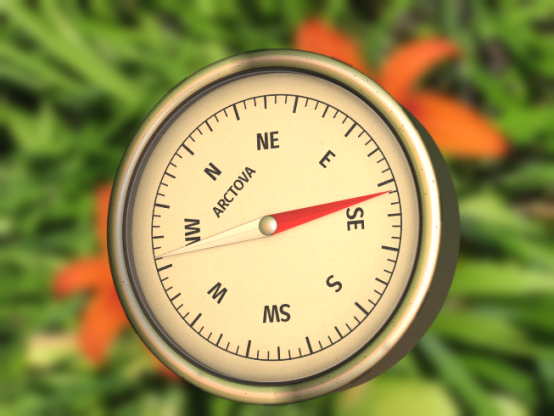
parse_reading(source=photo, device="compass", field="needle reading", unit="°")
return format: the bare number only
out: 125
